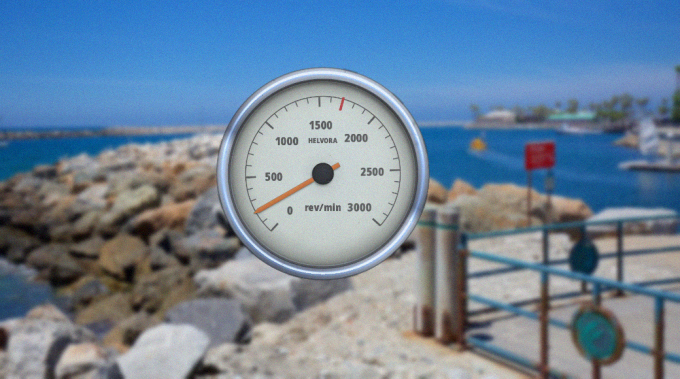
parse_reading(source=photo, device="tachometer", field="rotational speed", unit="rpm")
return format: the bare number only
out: 200
